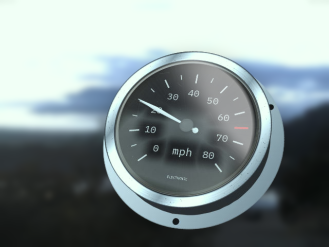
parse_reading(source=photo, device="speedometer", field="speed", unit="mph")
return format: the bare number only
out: 20
